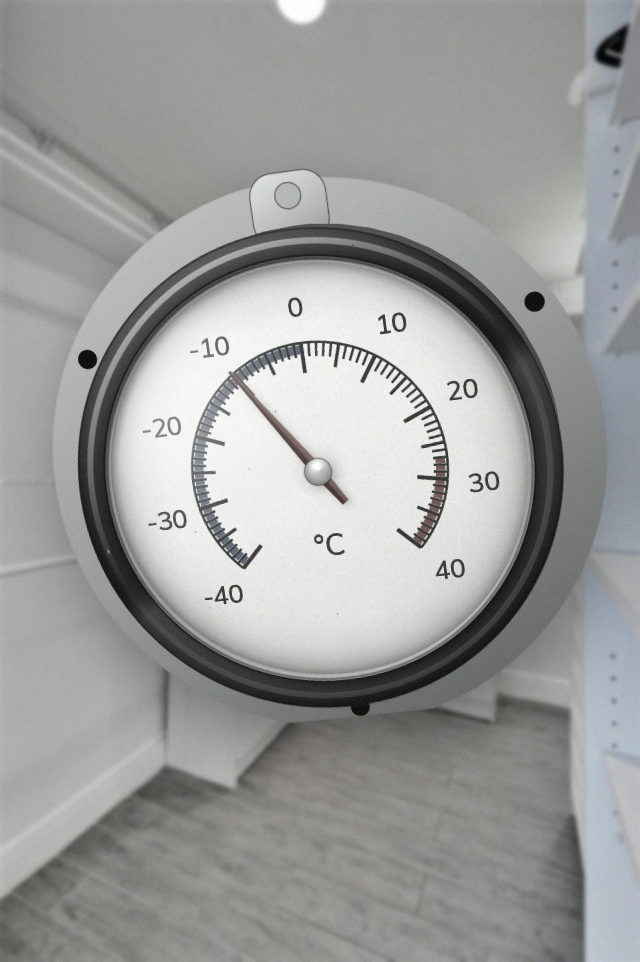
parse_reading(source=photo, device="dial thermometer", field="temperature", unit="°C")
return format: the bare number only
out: -10
